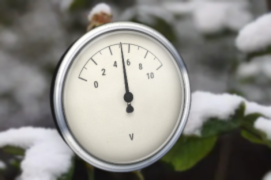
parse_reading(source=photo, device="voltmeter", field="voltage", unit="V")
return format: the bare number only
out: 5
